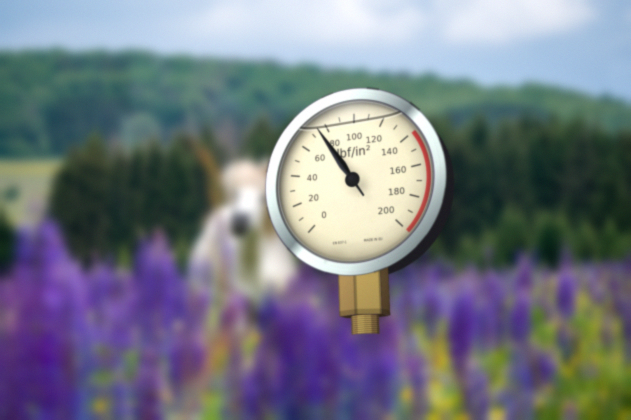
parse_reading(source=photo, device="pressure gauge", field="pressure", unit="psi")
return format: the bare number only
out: 75
